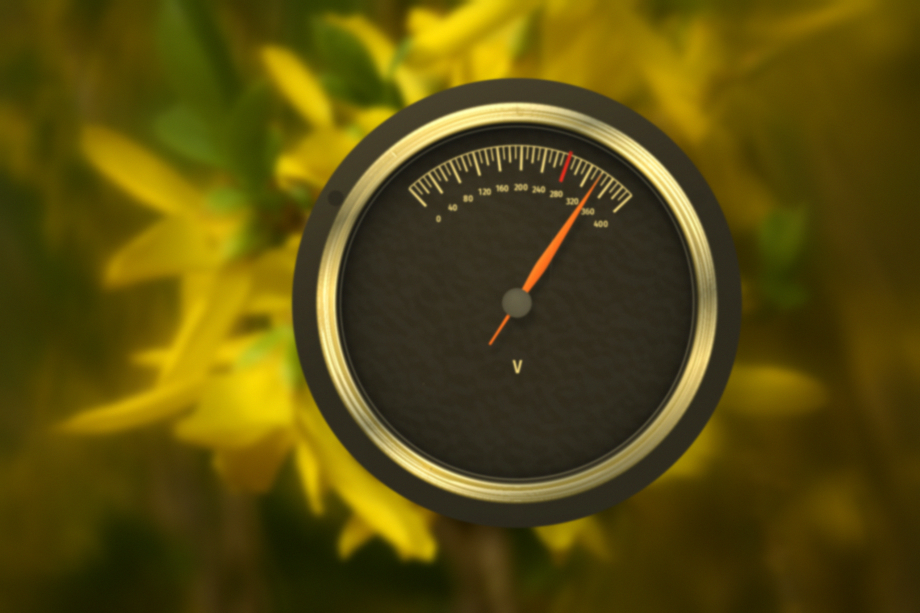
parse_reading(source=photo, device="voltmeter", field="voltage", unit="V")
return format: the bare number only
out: 340
